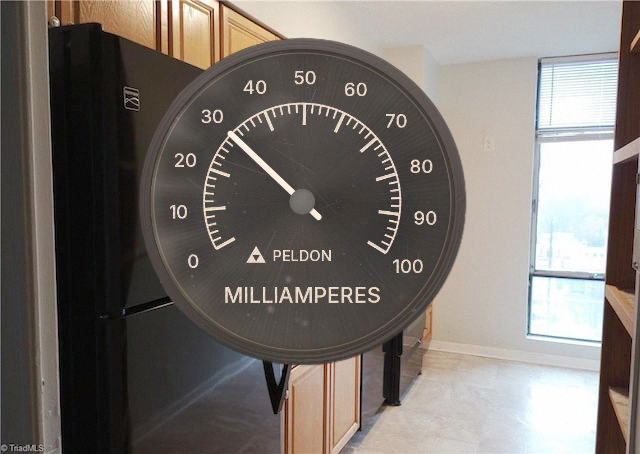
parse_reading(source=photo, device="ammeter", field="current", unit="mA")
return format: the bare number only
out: 30
